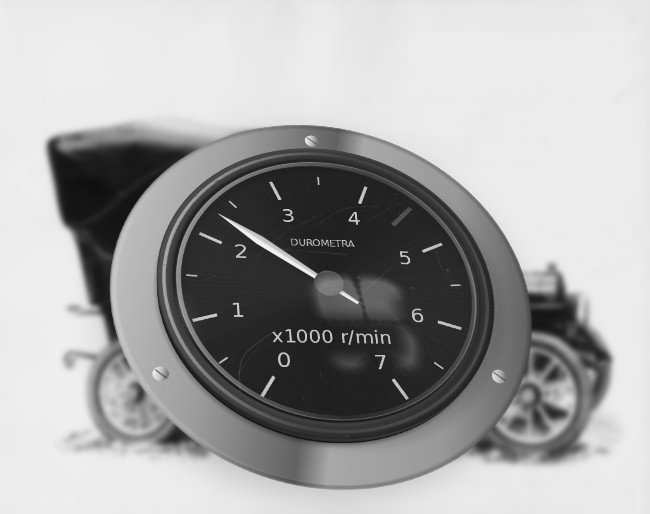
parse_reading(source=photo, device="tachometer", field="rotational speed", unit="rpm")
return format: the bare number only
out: 2250
